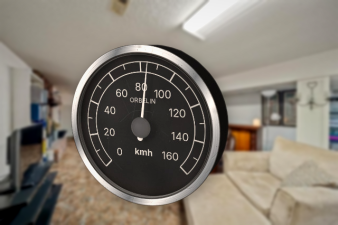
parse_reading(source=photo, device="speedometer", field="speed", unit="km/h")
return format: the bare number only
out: 85
